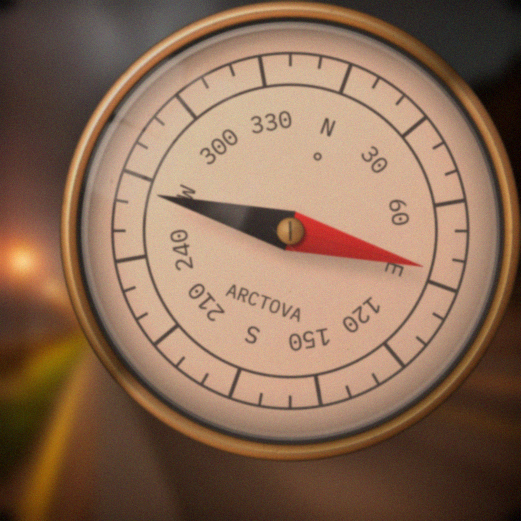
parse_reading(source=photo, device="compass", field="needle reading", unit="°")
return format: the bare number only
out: 85
